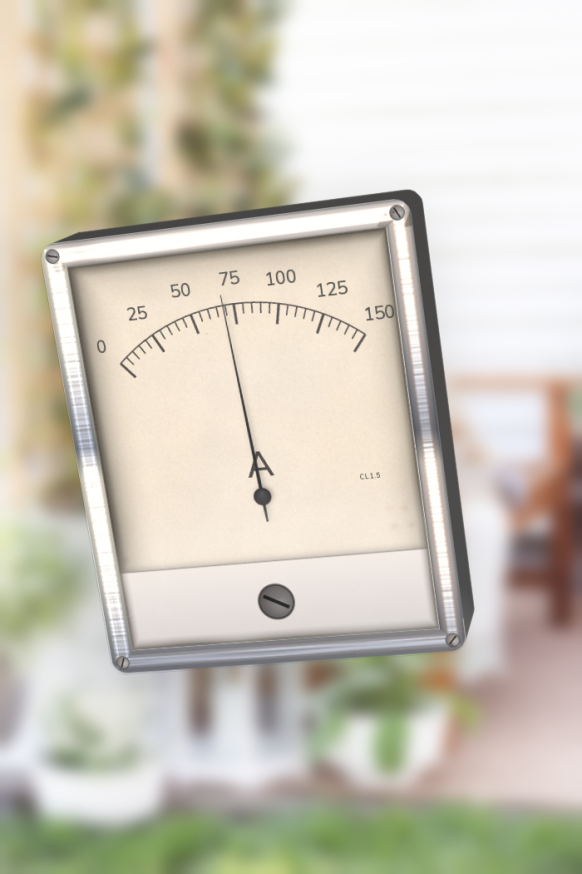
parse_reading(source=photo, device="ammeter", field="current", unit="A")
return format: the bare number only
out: 70
